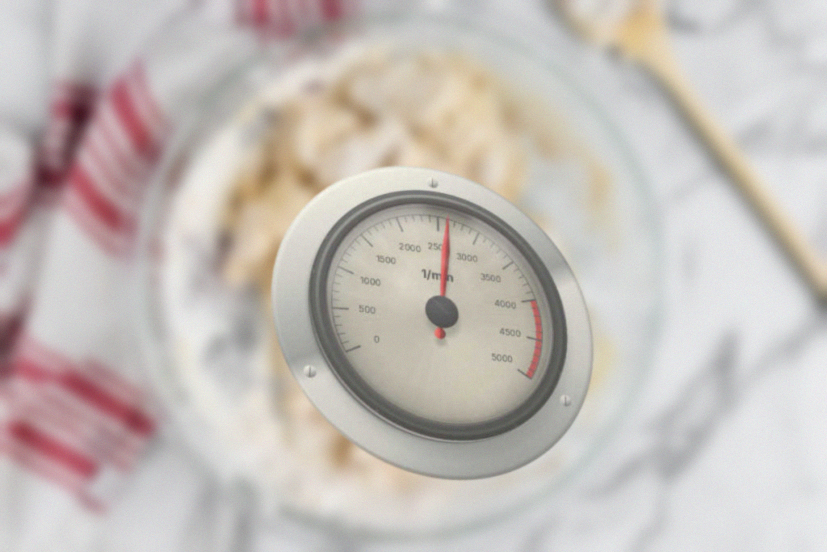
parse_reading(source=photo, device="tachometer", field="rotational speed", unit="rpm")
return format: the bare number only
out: 2600
